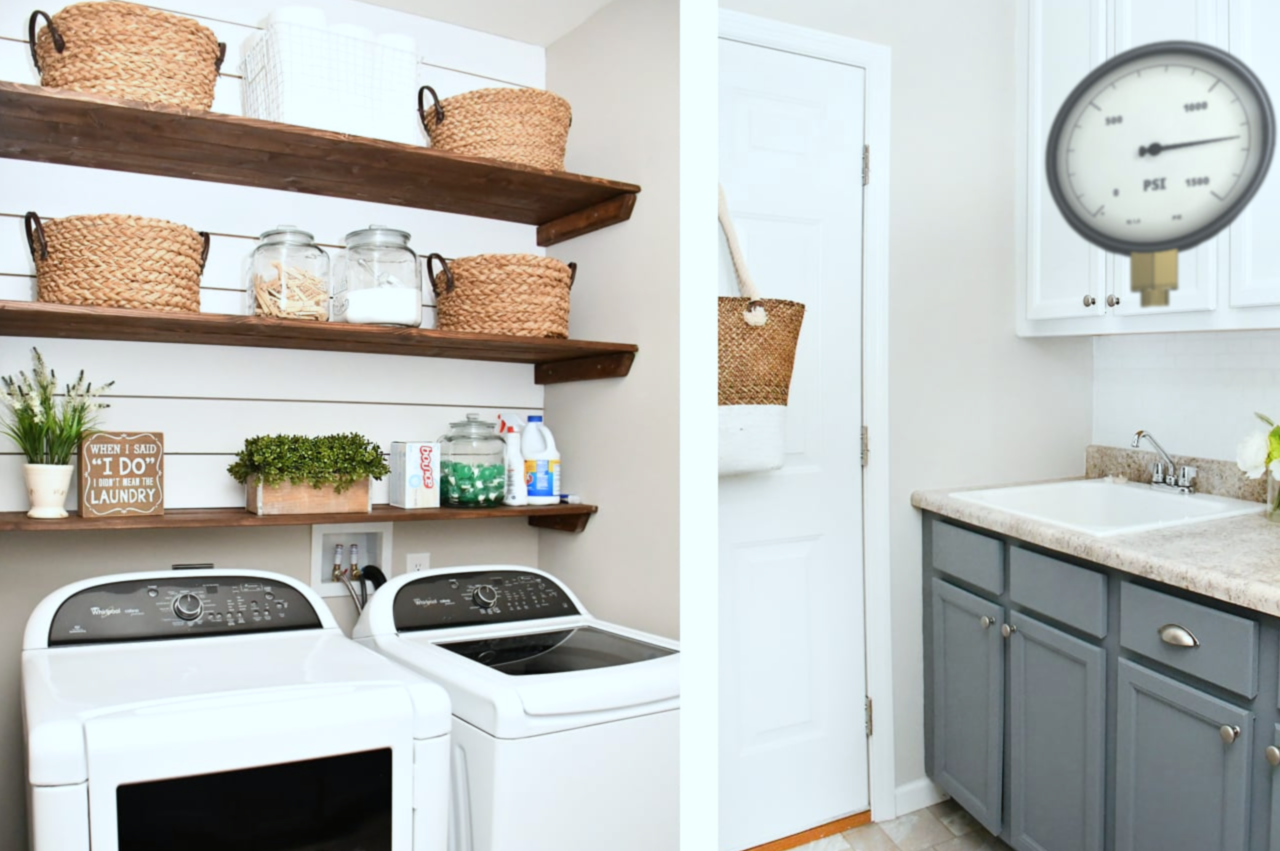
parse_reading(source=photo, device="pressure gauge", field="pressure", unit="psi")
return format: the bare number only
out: 1250
